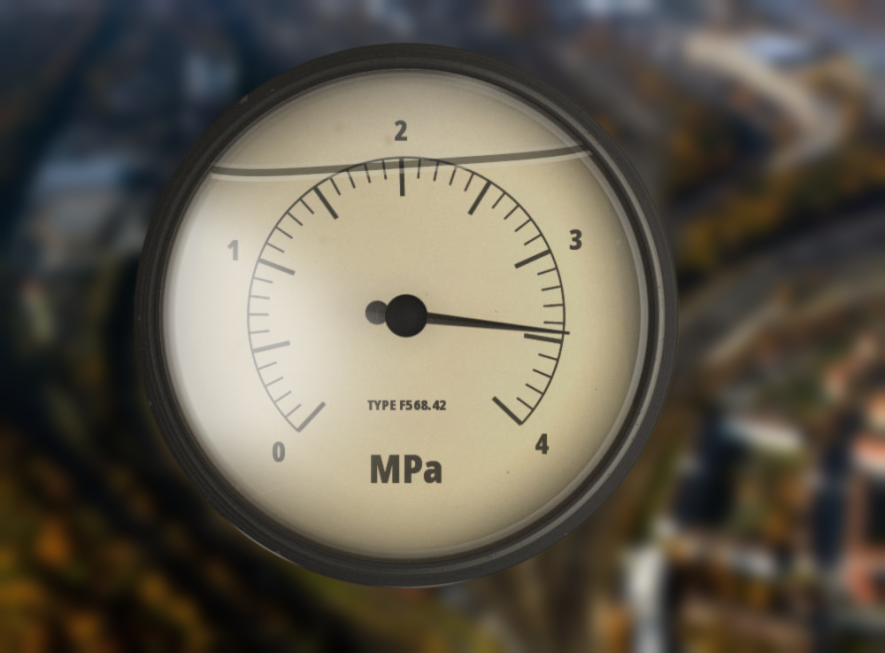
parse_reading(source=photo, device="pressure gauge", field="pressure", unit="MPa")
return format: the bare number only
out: 3.45
